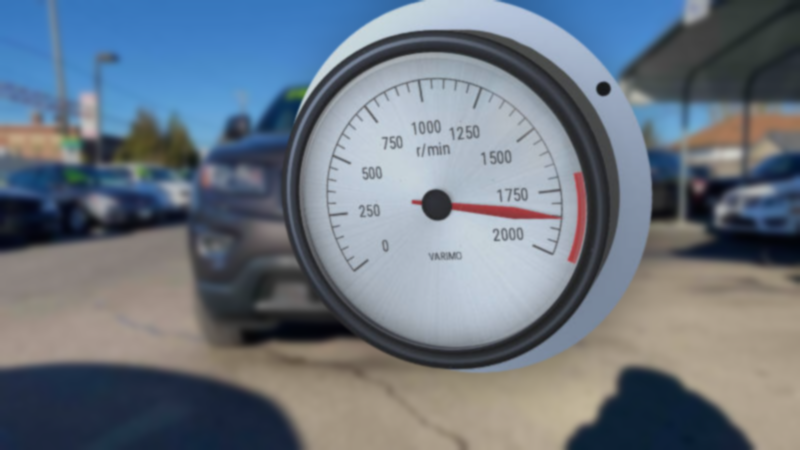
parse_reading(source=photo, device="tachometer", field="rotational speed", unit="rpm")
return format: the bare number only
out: 1850
